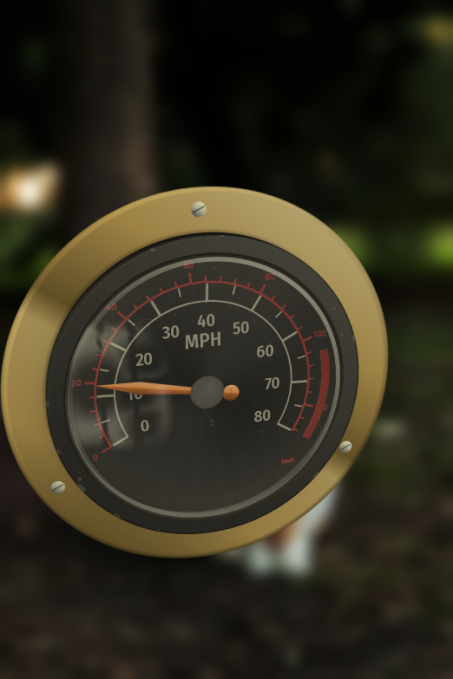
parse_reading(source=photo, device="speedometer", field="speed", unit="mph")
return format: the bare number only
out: 12.5
